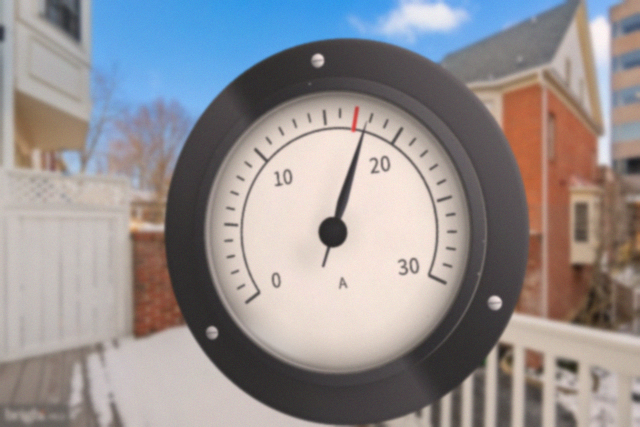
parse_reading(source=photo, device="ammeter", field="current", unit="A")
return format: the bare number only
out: 18
